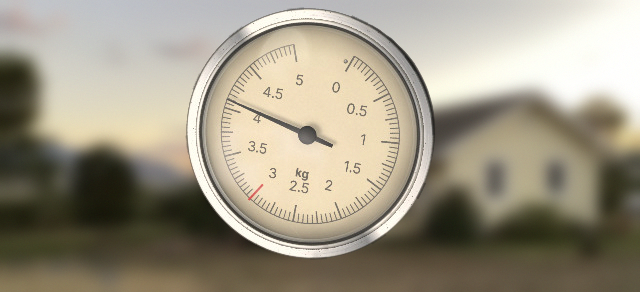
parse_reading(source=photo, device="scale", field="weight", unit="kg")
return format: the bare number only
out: 4.1
